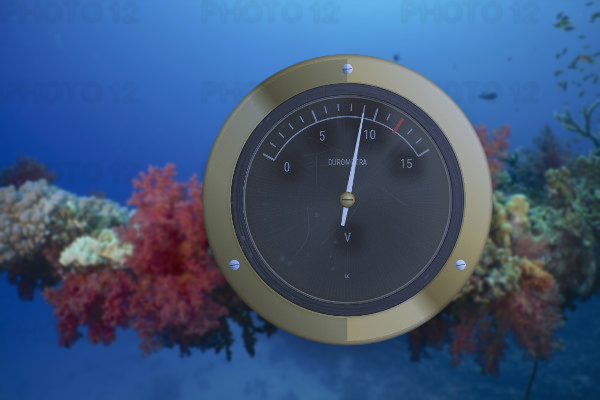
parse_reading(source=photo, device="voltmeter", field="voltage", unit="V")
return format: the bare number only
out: 9
